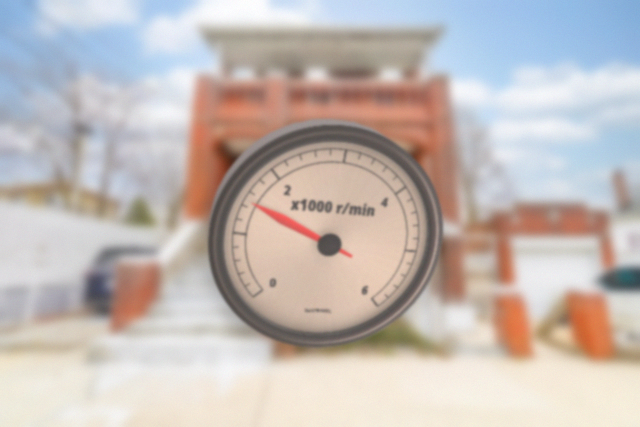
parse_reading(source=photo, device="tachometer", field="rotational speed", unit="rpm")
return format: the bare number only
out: 1500
